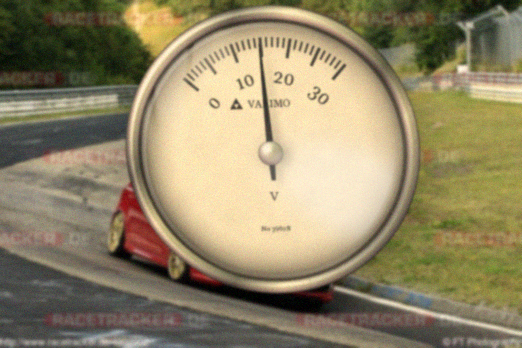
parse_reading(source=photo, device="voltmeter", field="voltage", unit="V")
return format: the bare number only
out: 15
